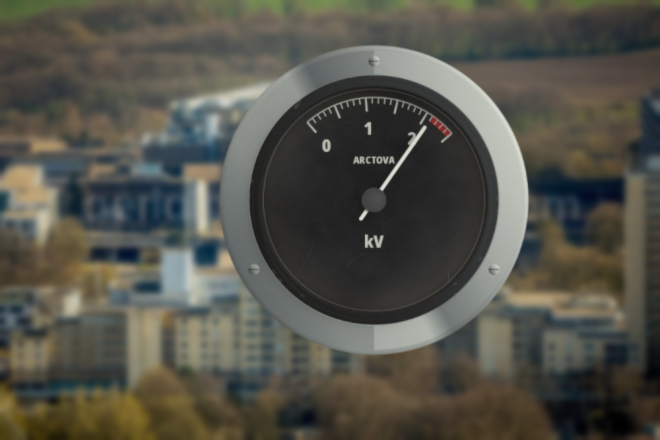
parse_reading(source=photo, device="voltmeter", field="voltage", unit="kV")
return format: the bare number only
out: 2.1
